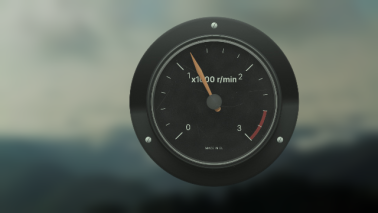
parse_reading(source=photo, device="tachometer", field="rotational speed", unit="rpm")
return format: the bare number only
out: 1200
